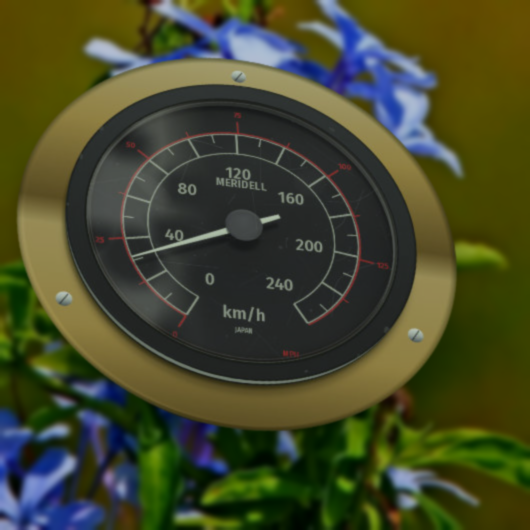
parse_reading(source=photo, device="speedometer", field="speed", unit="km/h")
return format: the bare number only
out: 30
